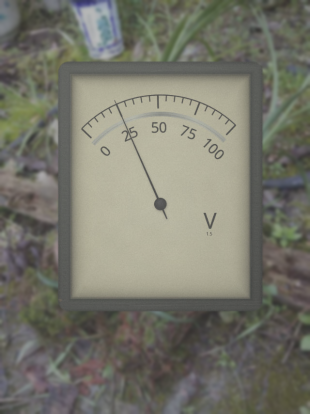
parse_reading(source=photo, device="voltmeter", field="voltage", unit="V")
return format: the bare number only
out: 25
